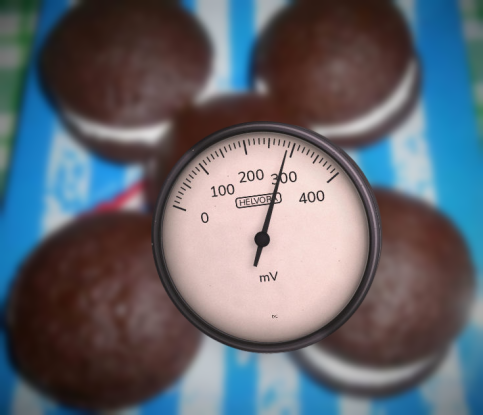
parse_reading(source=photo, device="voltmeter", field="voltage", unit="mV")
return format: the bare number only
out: 290
